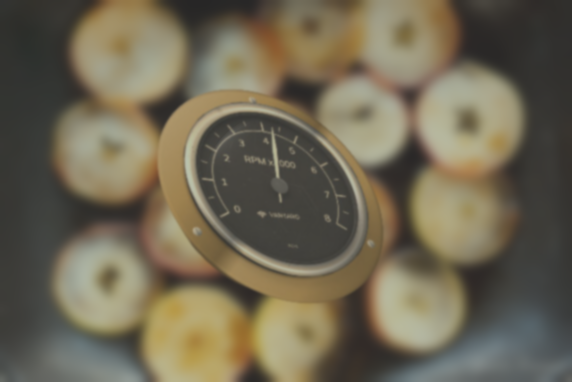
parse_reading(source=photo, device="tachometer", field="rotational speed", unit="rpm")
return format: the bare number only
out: 4250
